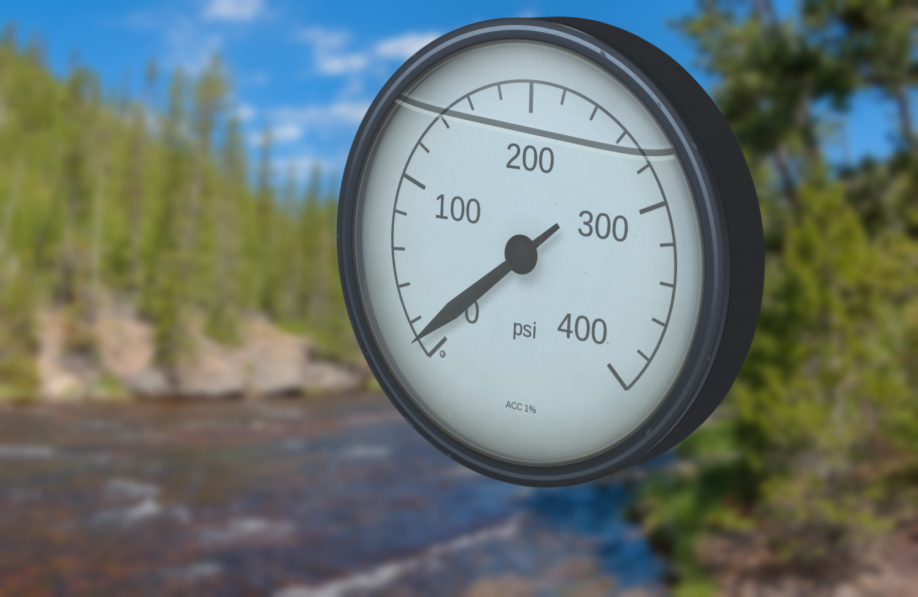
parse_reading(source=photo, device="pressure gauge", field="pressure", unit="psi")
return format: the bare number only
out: 10
